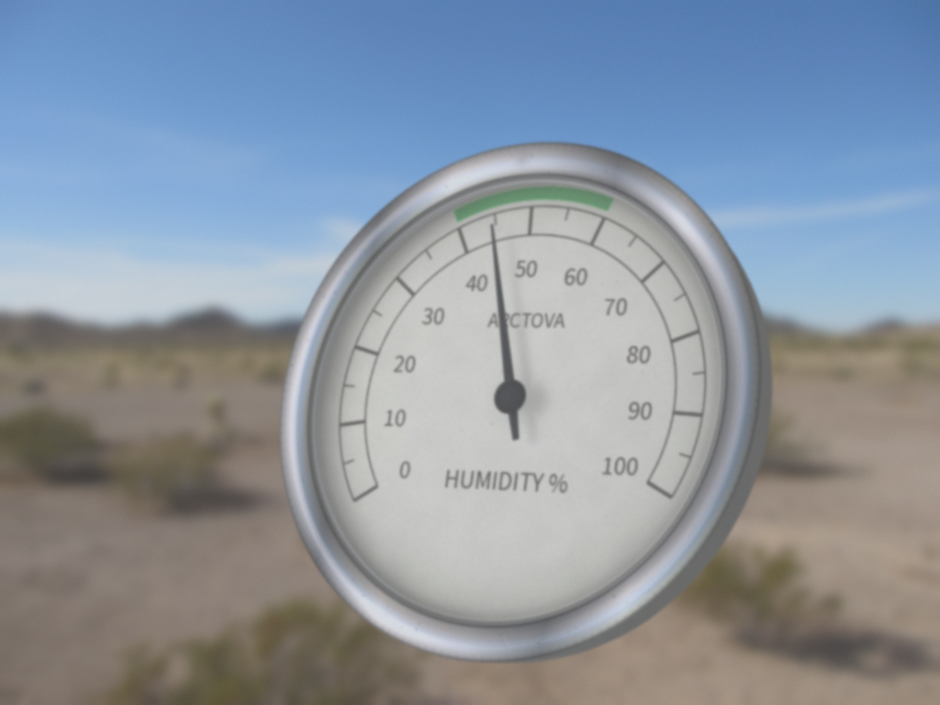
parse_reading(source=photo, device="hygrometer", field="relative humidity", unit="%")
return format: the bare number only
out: 45
